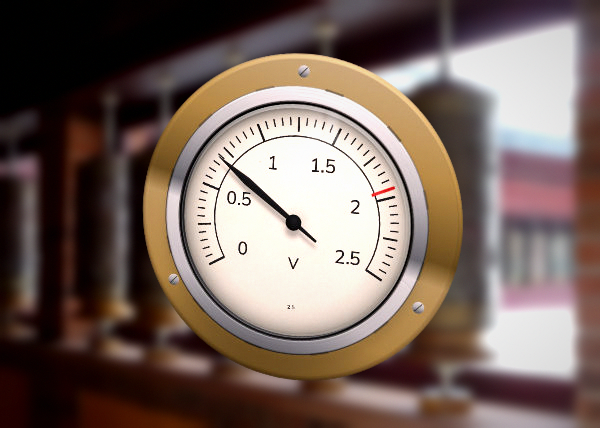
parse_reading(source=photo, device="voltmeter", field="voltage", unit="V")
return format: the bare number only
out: 0.7
